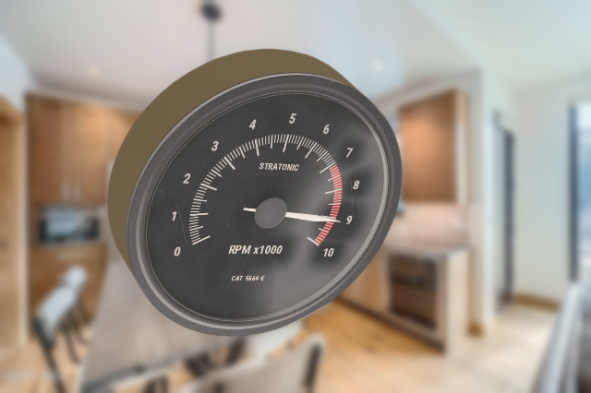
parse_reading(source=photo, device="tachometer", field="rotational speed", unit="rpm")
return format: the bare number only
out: 9000
